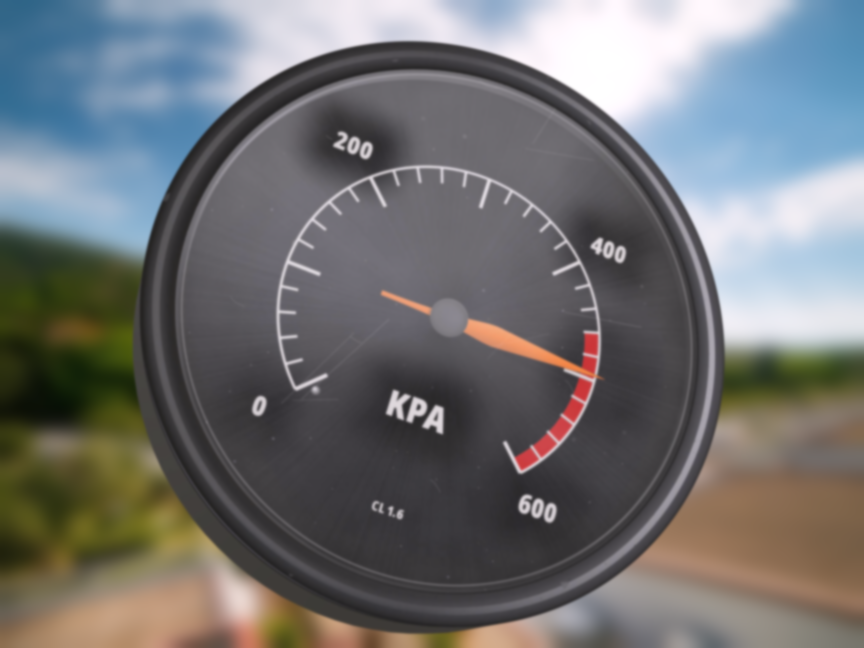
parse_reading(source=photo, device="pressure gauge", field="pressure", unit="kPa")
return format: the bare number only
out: 500
